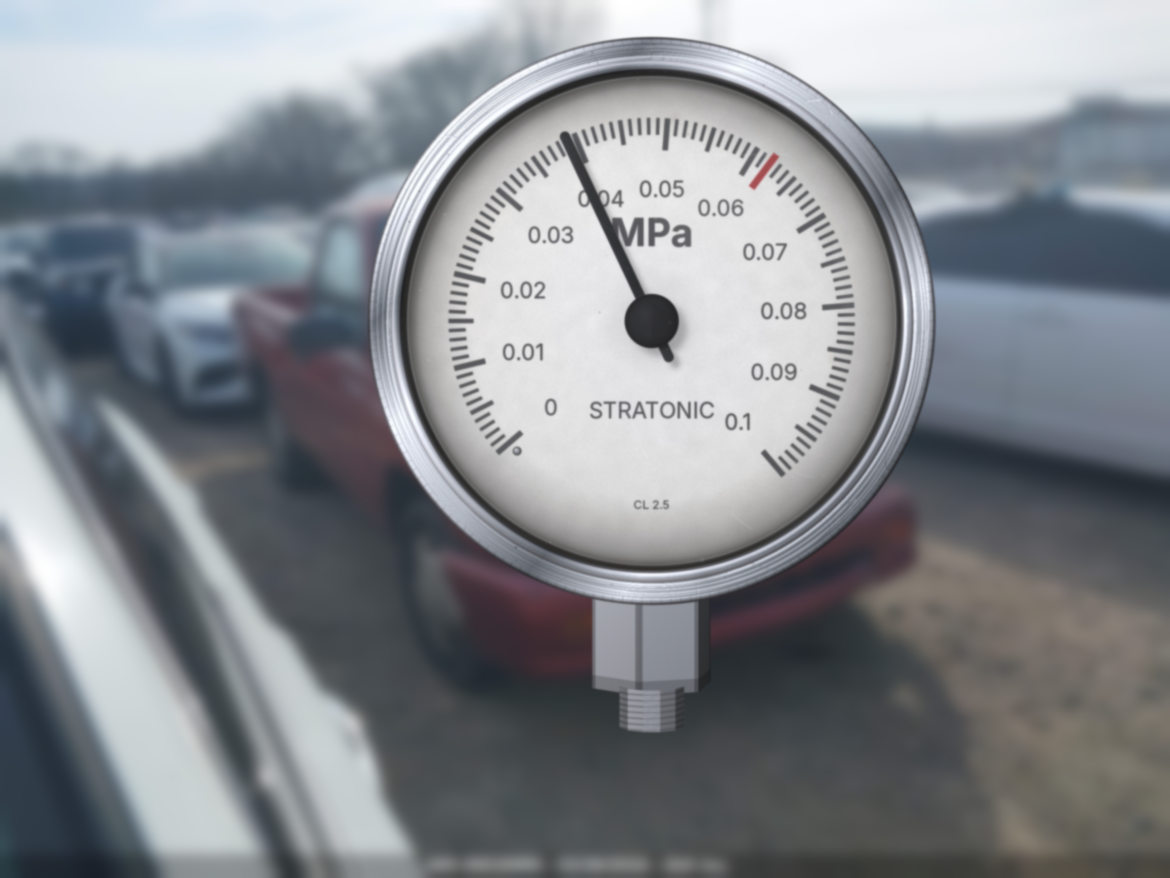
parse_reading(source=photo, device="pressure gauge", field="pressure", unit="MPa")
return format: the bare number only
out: 0.039
